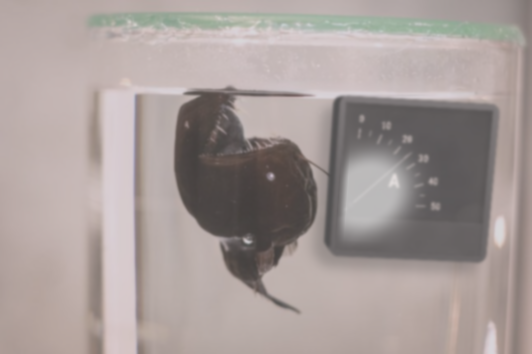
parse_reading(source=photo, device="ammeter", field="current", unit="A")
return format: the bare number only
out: 25
